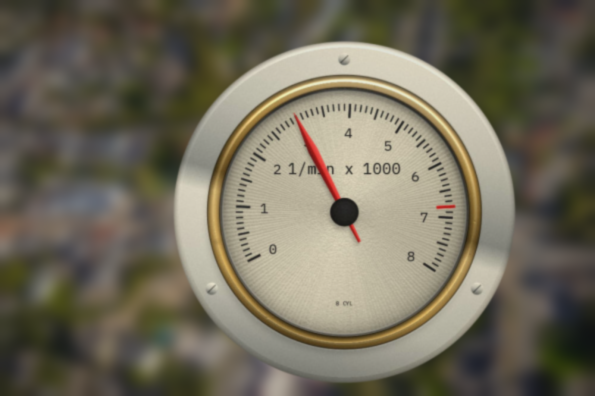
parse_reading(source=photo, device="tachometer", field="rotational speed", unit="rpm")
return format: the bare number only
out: 3000
